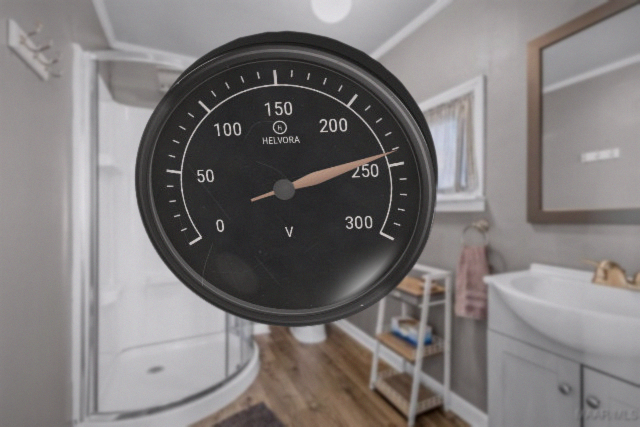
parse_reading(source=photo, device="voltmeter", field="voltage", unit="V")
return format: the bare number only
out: 240
